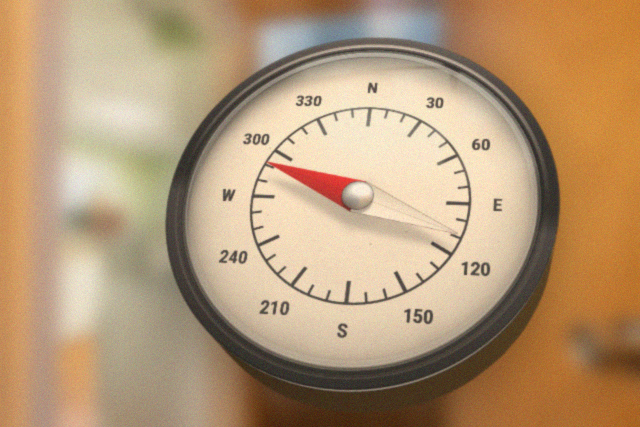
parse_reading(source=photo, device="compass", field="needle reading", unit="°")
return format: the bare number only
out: 290
